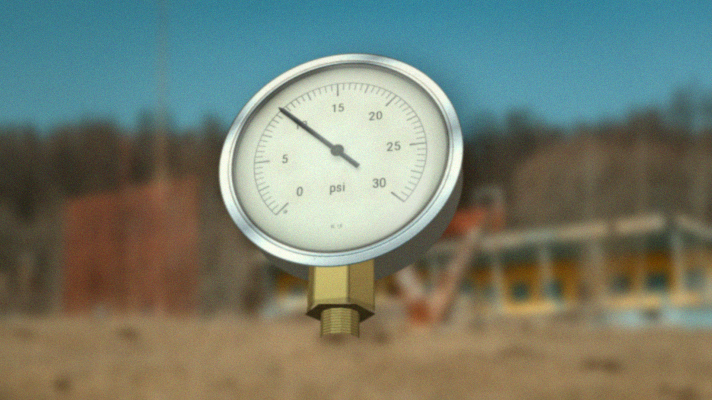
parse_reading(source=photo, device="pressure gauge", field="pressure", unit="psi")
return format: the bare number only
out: 10
